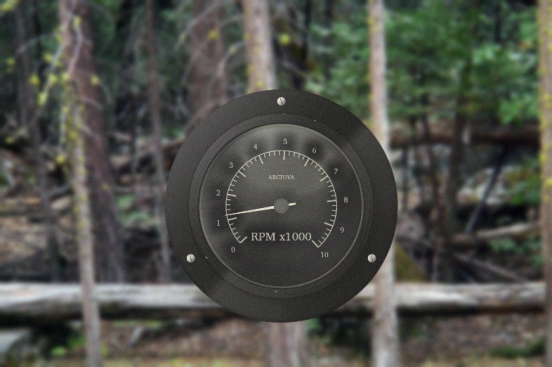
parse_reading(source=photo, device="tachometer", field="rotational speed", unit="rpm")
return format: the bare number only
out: 1200
